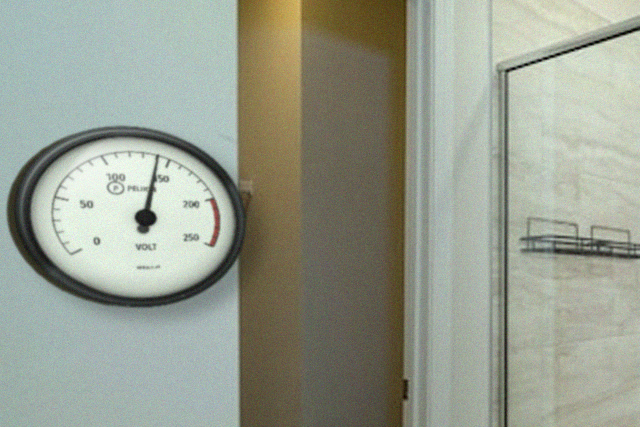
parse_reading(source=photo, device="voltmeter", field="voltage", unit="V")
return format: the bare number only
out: 140
